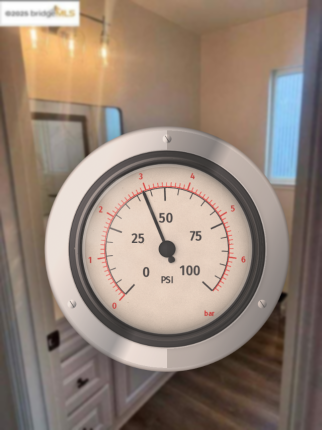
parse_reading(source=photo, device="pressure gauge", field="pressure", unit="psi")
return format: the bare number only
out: 42.5
